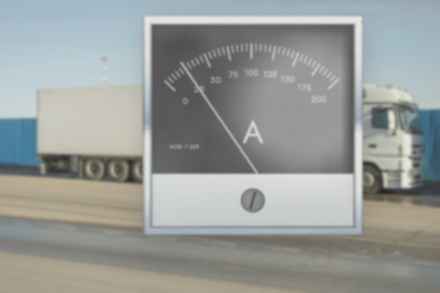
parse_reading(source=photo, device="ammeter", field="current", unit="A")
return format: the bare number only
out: 25
